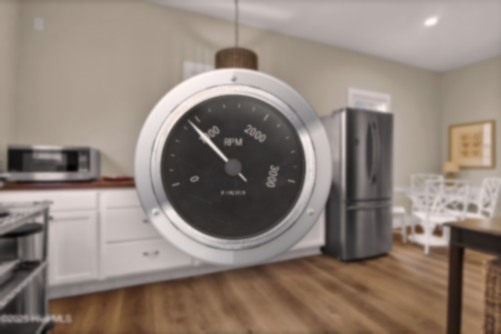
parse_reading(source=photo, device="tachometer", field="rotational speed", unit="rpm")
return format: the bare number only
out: 900
